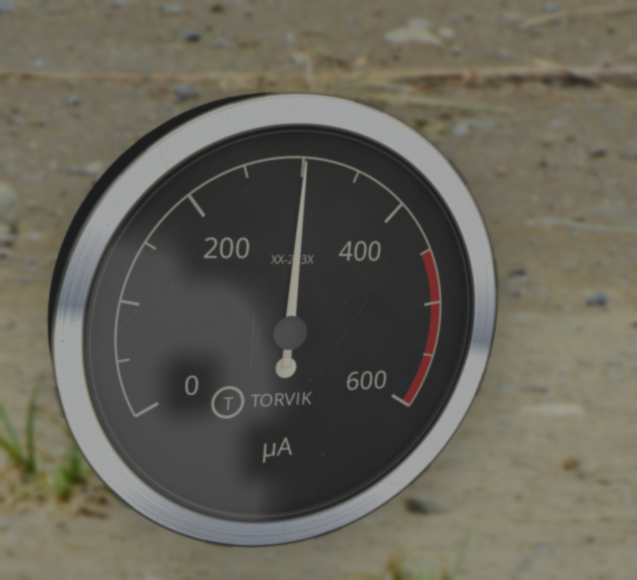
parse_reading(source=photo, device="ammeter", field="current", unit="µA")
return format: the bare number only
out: 300
